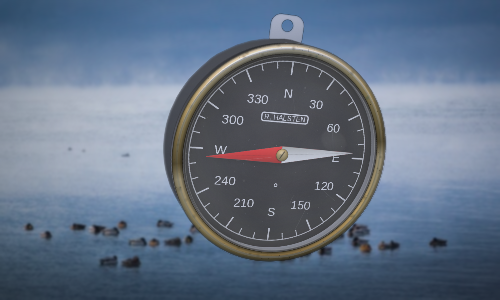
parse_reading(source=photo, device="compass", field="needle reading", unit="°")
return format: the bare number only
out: 265
